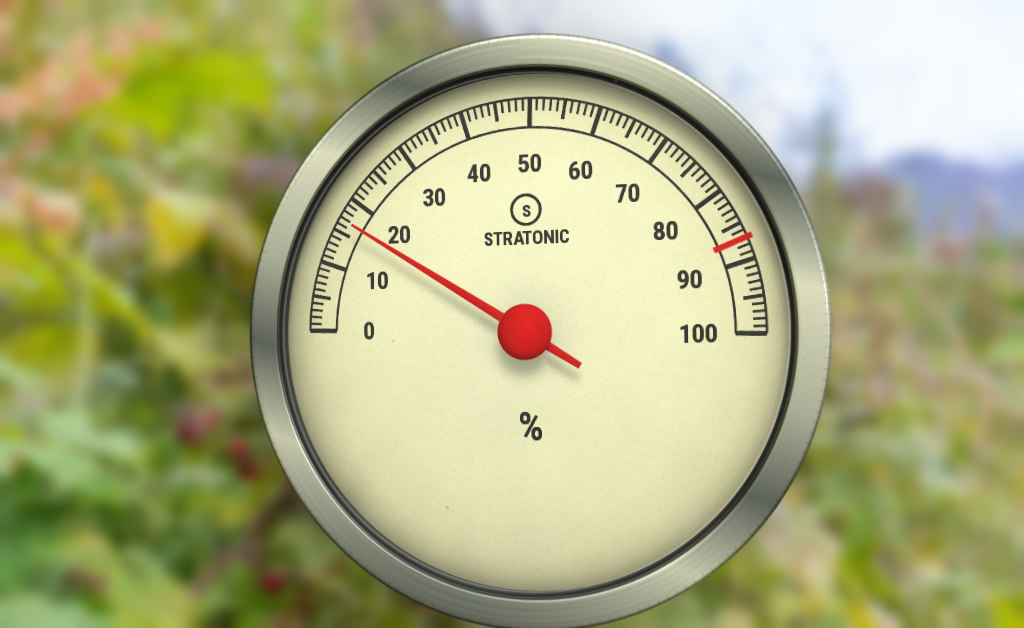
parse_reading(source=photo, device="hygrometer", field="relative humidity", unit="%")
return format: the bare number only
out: 17
